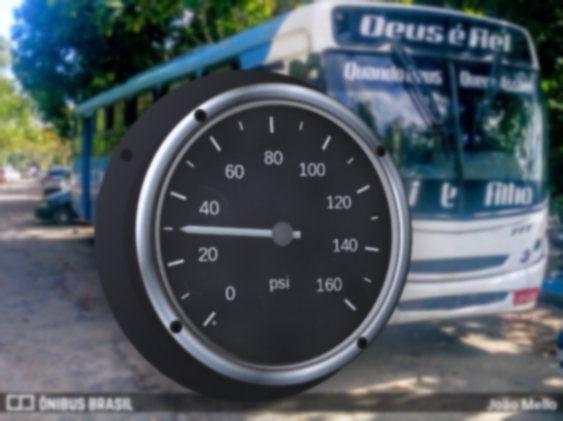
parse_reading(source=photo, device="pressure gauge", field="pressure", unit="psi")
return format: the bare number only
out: 30
